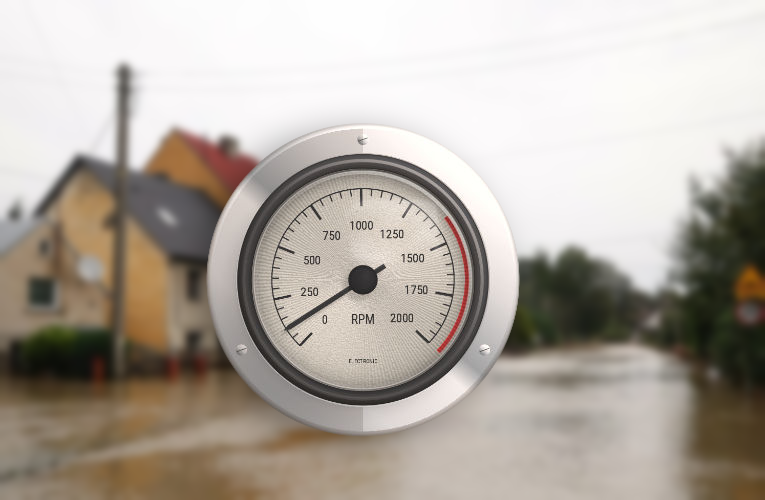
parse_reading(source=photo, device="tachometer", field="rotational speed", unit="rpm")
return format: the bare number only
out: 100
